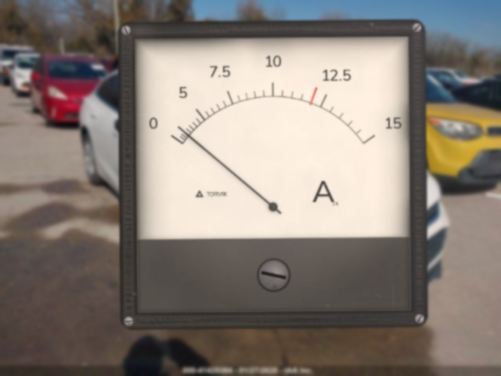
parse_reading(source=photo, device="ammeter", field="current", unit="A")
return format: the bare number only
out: 2.5
